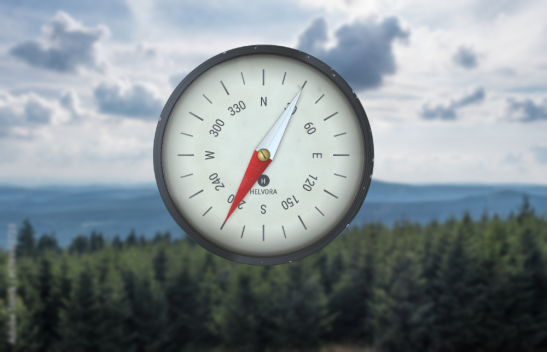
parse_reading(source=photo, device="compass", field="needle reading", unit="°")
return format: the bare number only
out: 210
